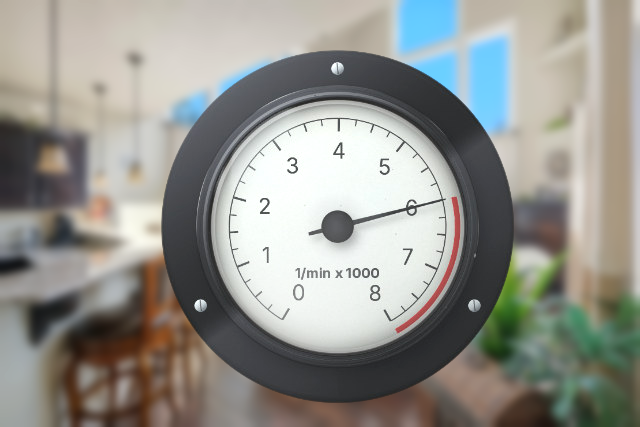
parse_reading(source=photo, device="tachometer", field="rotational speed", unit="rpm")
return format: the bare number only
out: 6000
